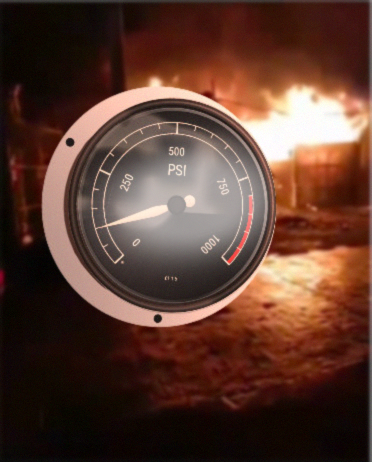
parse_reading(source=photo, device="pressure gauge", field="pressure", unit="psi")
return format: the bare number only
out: 100
